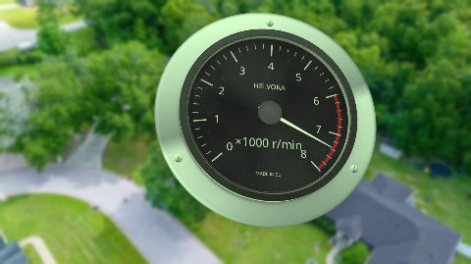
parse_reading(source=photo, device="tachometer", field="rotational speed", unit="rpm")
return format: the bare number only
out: 7400
